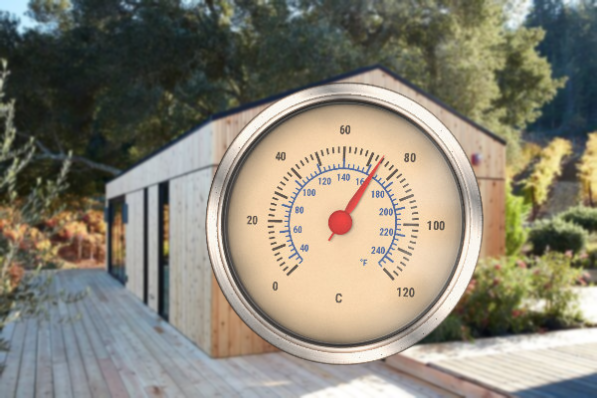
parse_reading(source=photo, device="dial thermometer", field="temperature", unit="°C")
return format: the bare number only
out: 74
